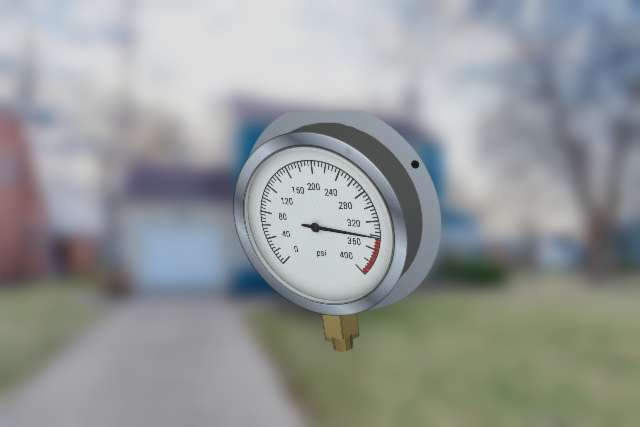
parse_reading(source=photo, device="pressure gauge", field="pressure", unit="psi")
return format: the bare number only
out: 340
